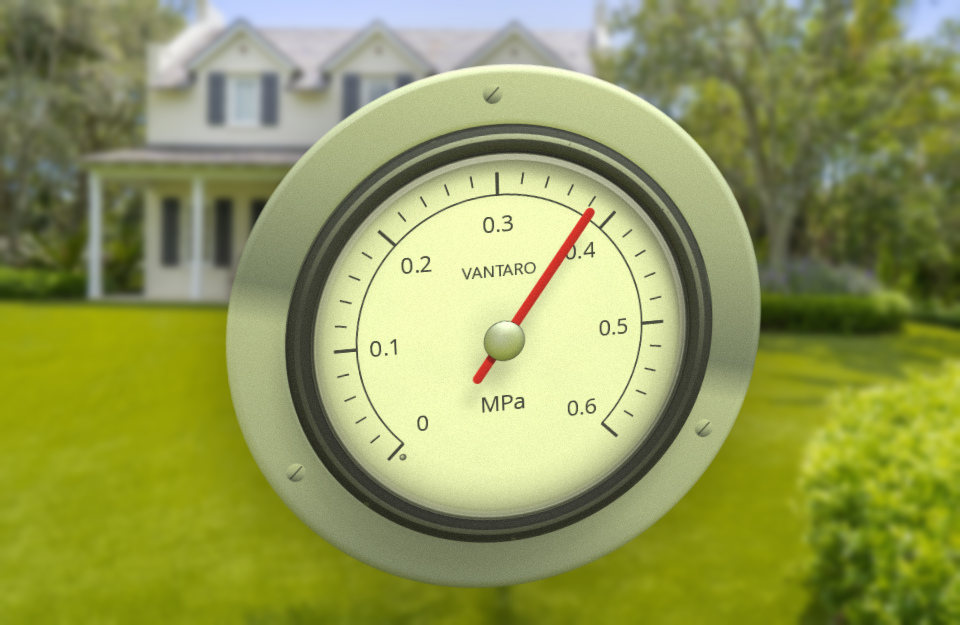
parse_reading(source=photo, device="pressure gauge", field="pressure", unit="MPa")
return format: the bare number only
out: 0.38
